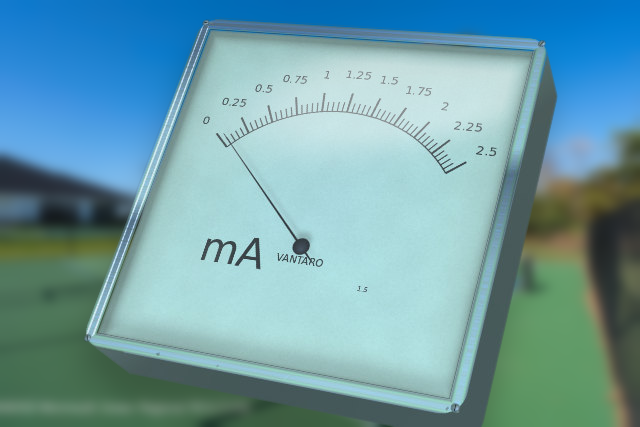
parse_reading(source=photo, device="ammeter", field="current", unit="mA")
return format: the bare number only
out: 0.05
